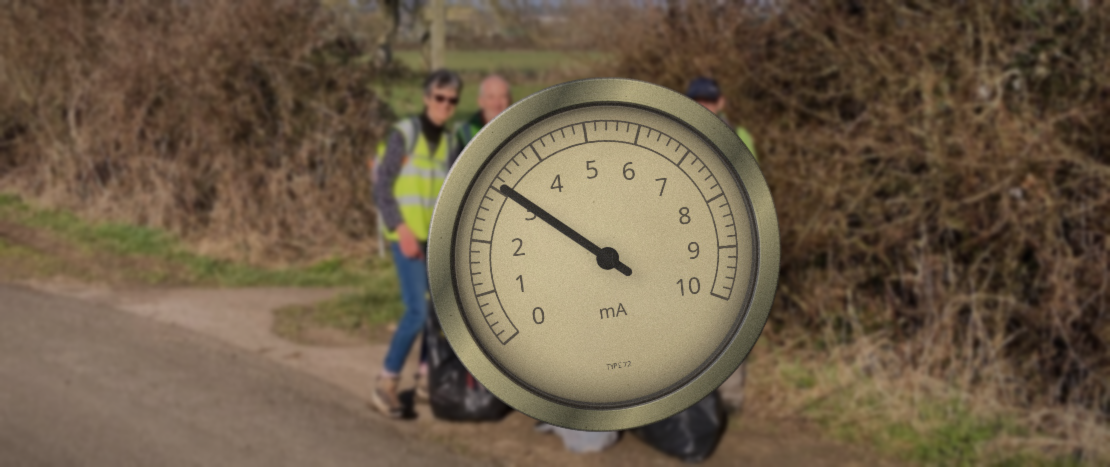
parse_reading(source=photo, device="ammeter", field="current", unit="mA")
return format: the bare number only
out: 3.1
